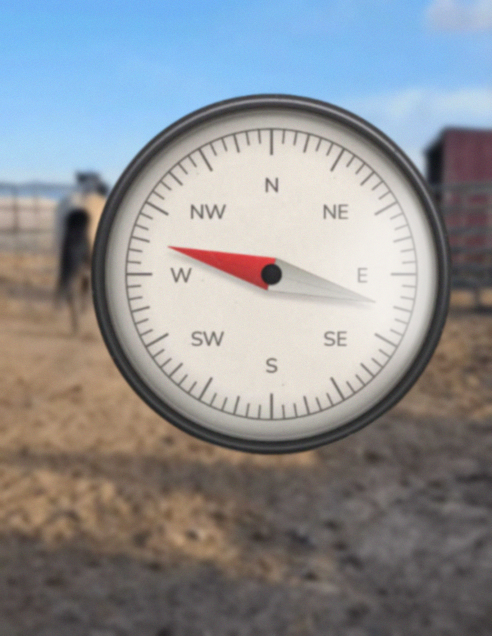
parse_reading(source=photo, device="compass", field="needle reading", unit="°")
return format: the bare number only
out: 285
